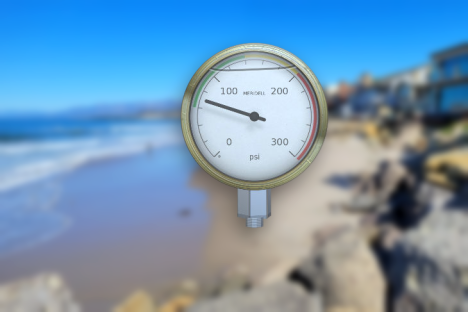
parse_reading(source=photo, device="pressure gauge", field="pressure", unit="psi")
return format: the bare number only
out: 70
